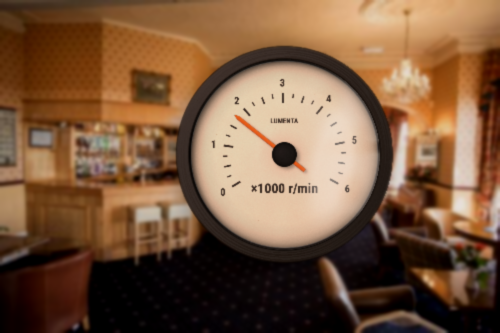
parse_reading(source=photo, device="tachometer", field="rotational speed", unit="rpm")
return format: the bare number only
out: 1750
